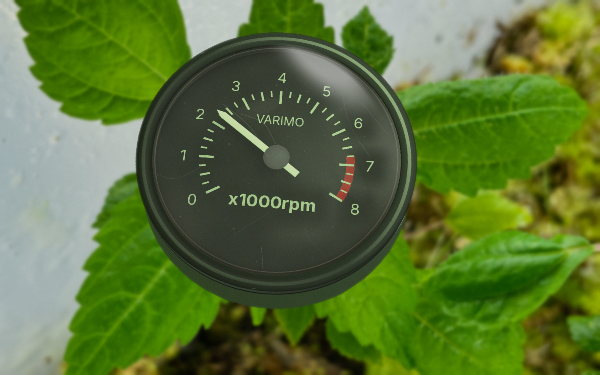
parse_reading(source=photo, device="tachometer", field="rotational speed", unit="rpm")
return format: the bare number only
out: 2250
